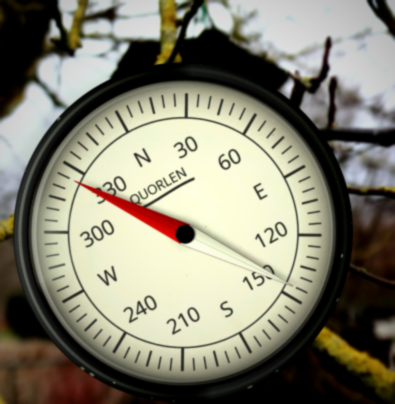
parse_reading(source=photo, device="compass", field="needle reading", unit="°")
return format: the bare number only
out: 325
